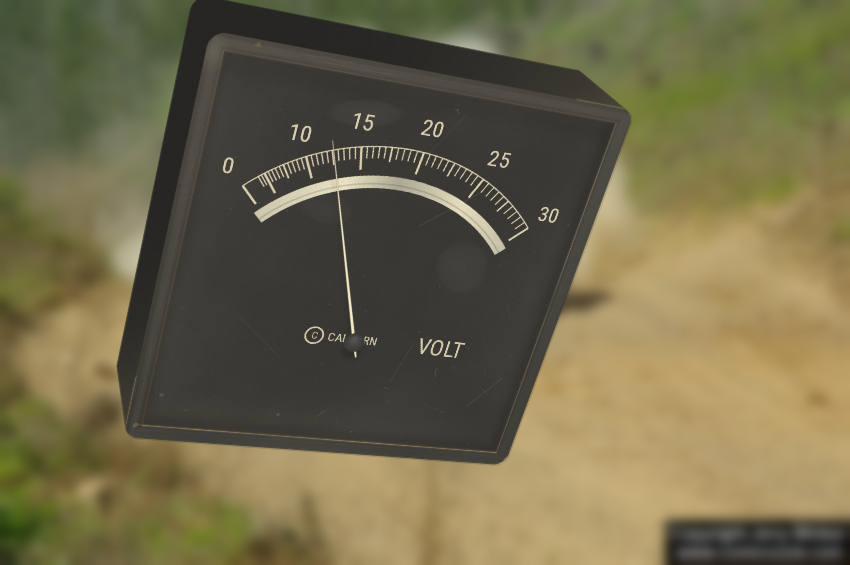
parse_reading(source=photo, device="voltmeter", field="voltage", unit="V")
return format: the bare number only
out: 12.5
